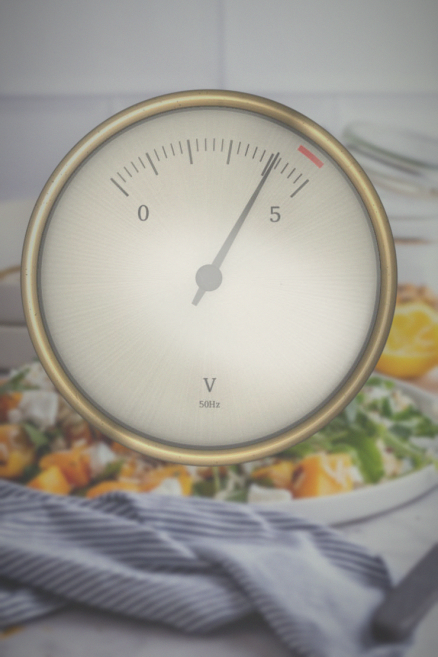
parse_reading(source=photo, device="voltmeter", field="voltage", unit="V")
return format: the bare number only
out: 4.1
